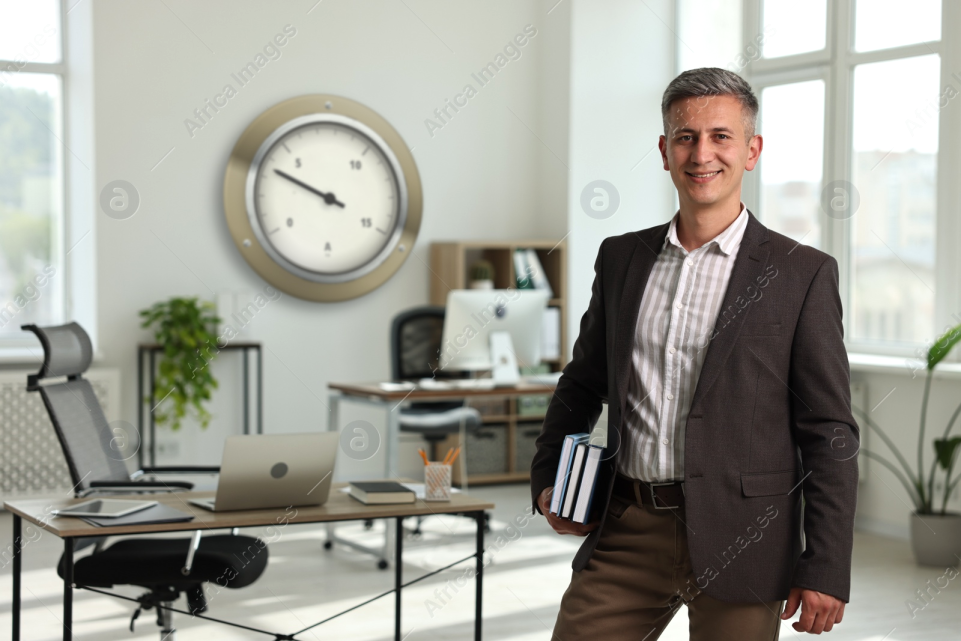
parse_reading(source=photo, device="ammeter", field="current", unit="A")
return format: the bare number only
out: 3.5
